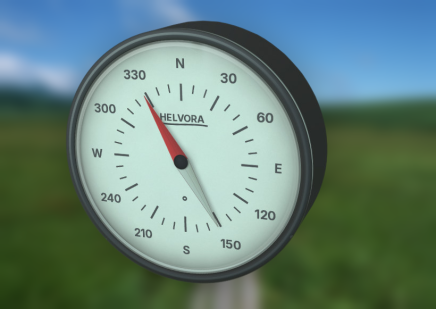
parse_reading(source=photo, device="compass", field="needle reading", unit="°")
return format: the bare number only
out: 330
